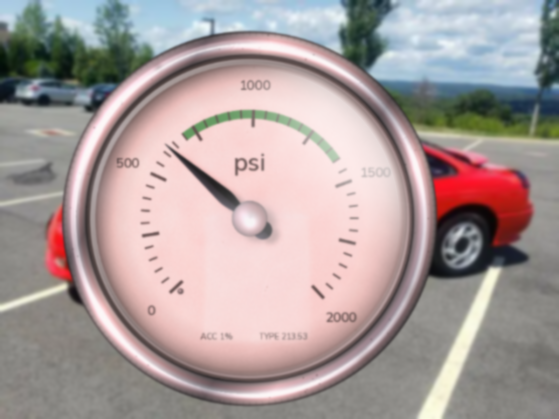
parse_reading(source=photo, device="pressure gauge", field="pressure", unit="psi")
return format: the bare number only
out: 625
